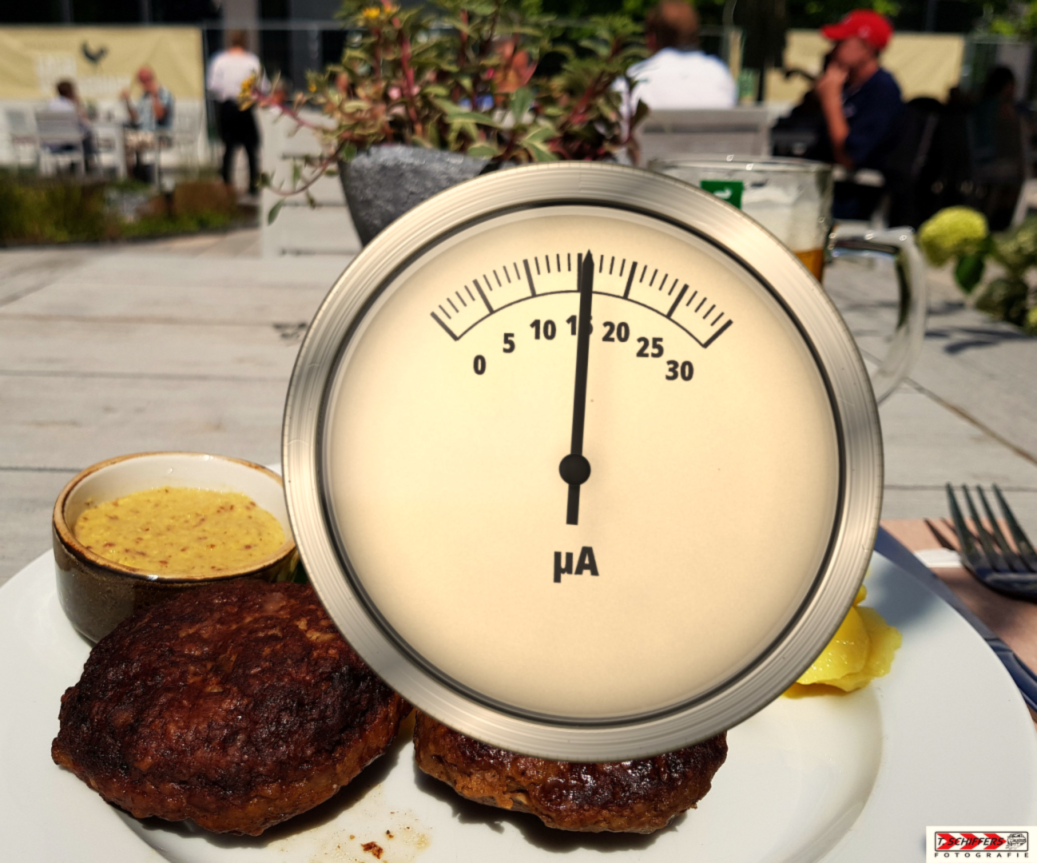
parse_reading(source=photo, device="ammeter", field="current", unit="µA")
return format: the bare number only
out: 16
